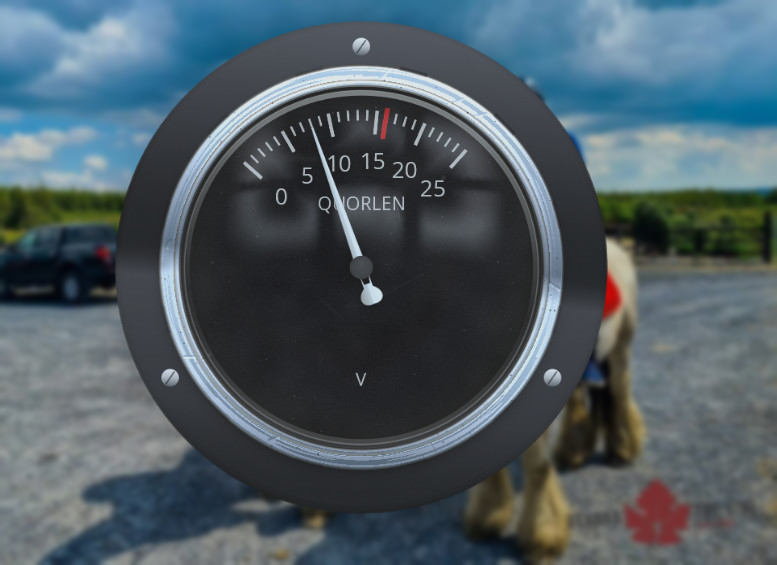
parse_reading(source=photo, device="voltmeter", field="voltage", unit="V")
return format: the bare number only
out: 8
